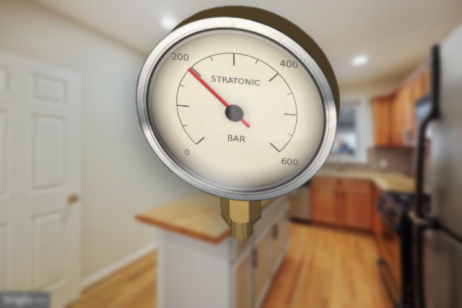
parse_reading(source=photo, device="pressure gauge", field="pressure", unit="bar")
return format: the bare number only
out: 200
